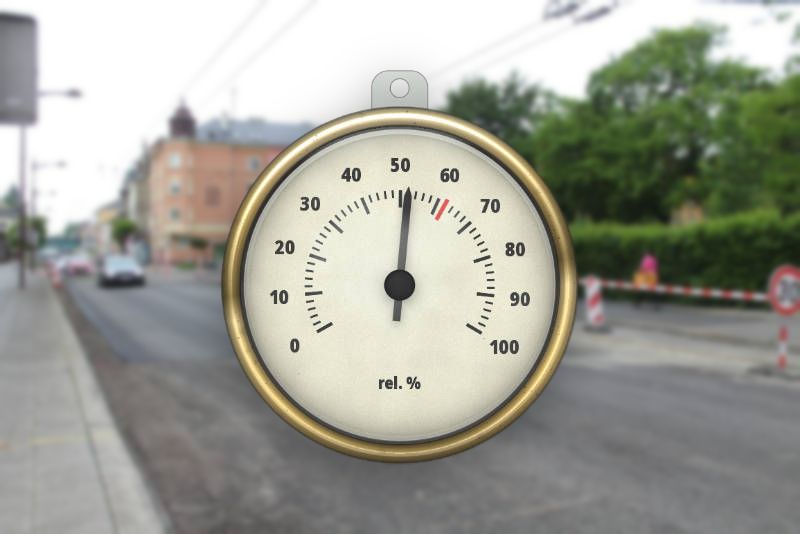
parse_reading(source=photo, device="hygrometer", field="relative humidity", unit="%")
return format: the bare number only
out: 52
